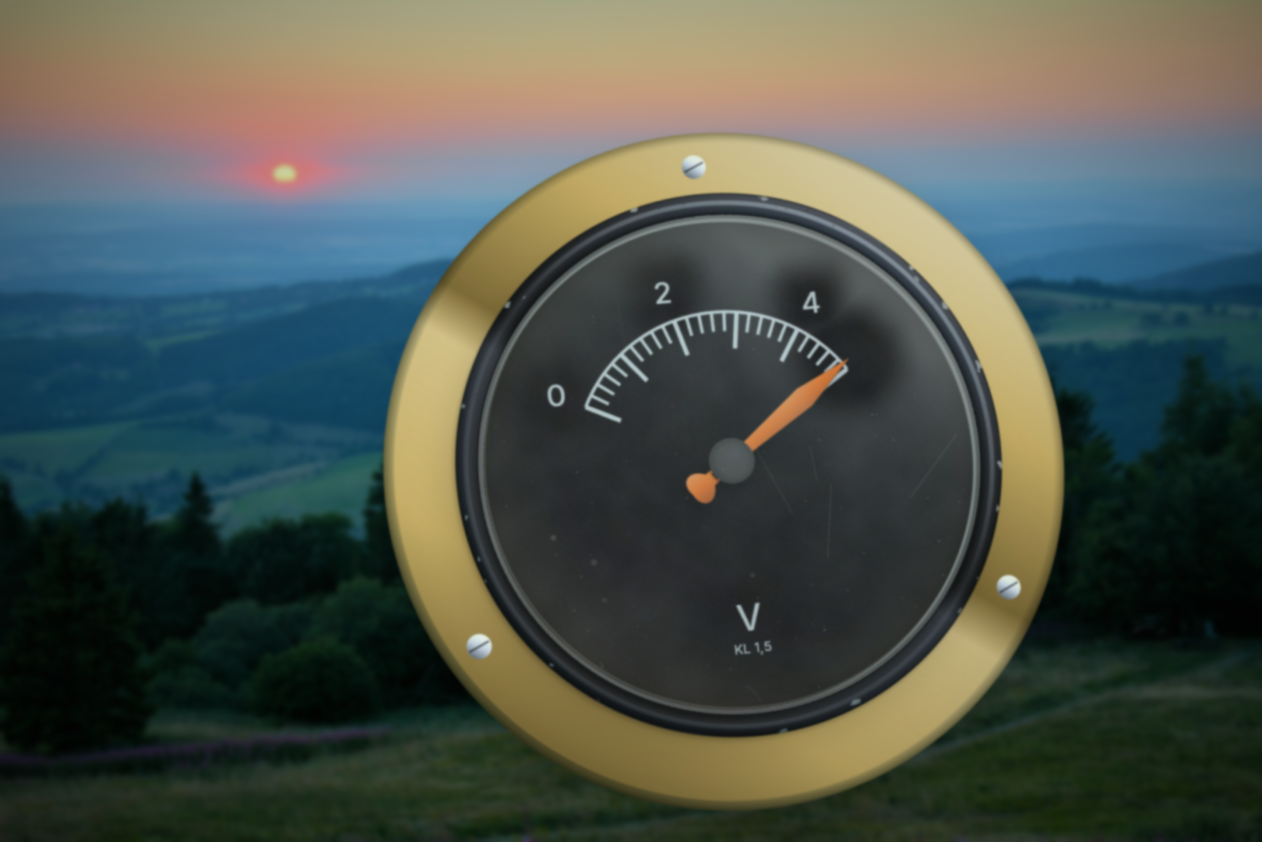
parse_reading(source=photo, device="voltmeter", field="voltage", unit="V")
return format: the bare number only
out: 4.9
